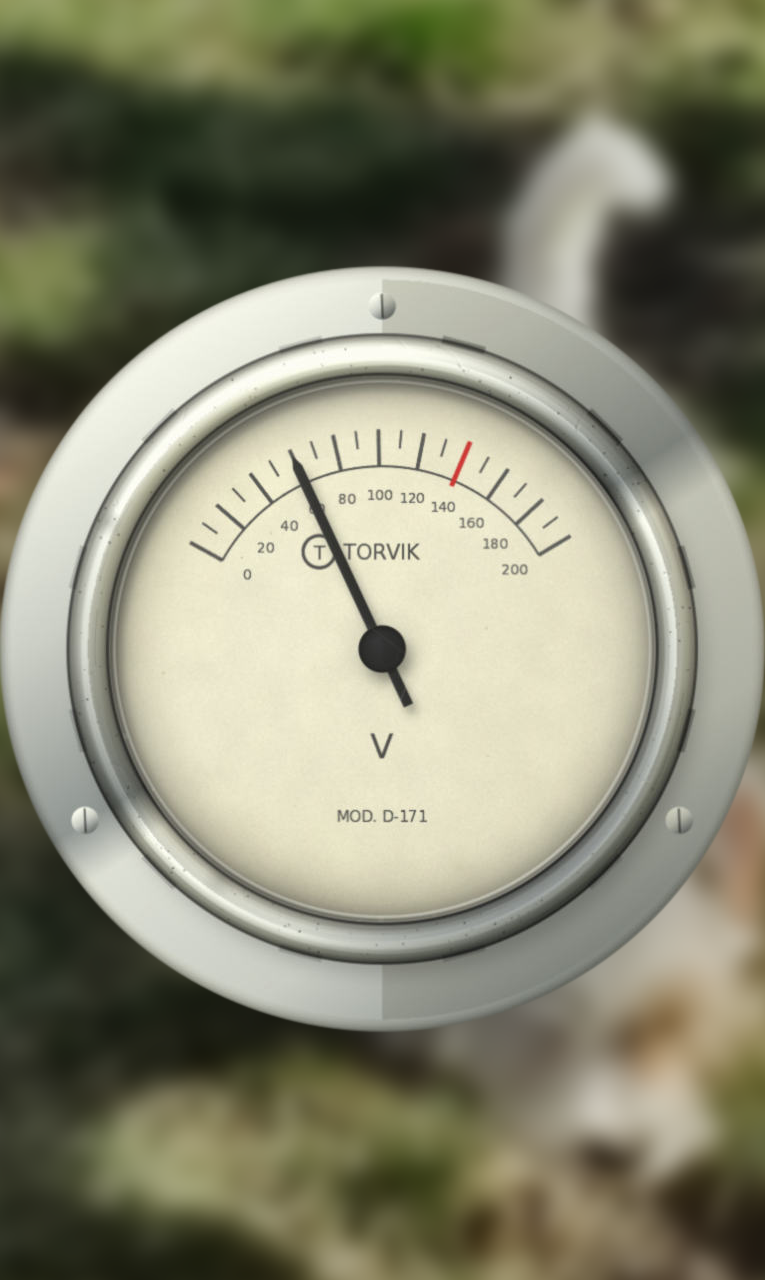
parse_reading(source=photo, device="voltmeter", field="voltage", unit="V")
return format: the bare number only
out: 60
